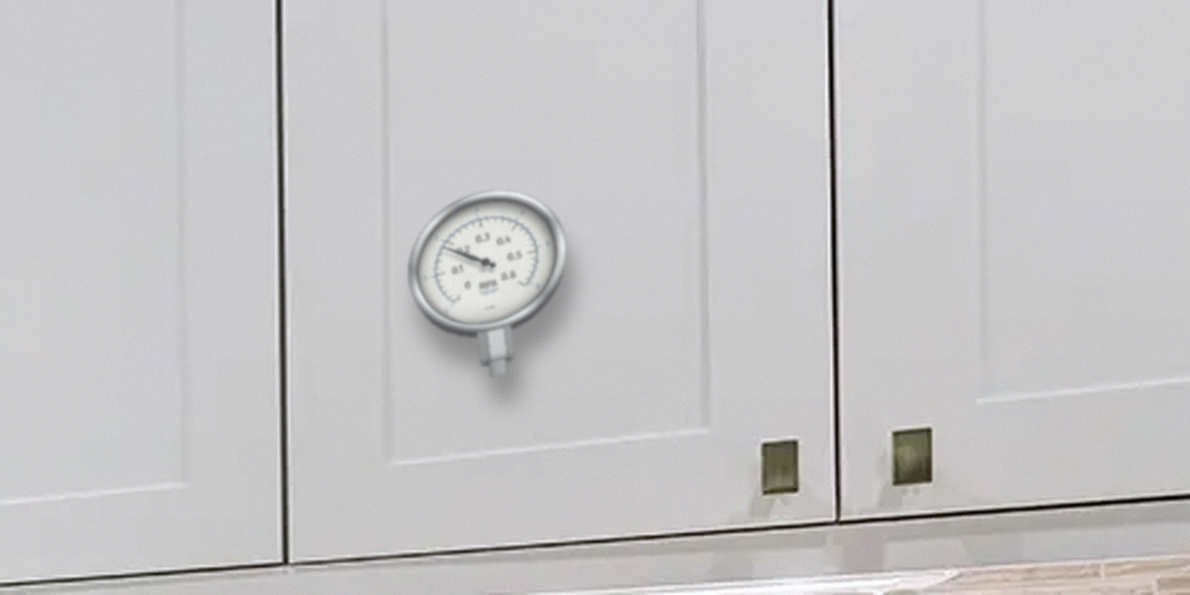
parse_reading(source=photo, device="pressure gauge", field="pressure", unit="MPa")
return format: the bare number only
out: 0.18
